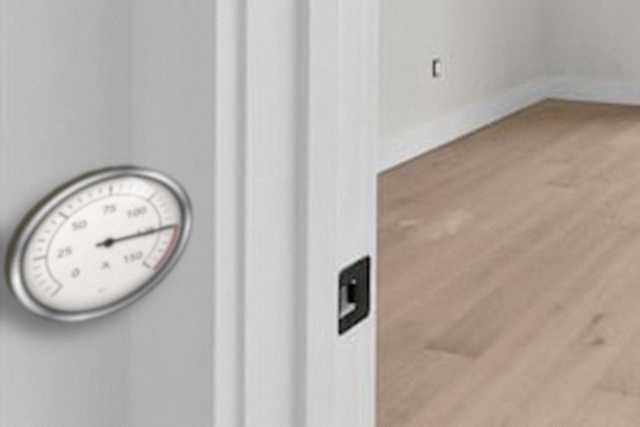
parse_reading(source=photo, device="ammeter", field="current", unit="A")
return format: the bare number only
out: 125
